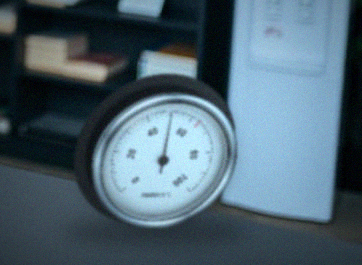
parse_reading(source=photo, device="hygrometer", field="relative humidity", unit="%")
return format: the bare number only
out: 50
